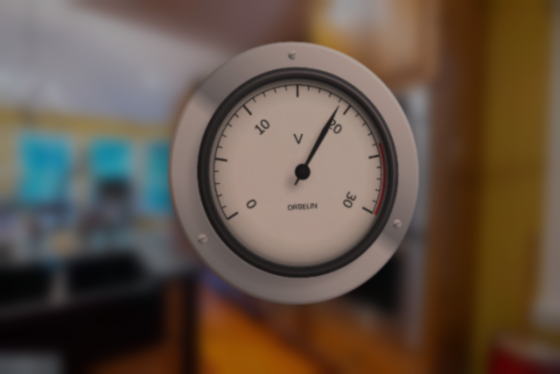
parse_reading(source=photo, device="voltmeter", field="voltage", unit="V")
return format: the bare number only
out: 19
